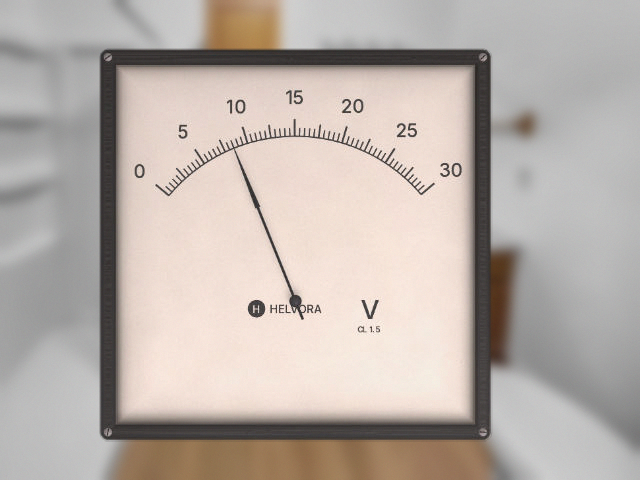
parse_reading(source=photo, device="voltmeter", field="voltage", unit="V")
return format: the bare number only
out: 8.5
